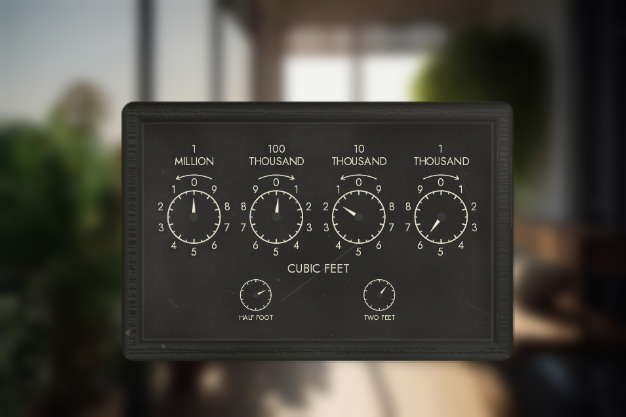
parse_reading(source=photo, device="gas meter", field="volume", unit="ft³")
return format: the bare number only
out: 1600
